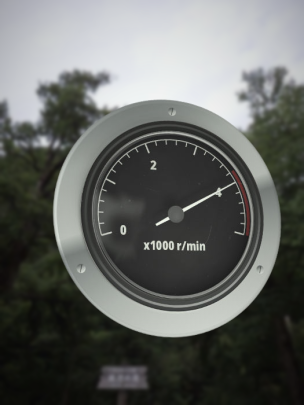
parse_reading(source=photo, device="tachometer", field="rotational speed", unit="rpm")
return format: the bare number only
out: 4000
